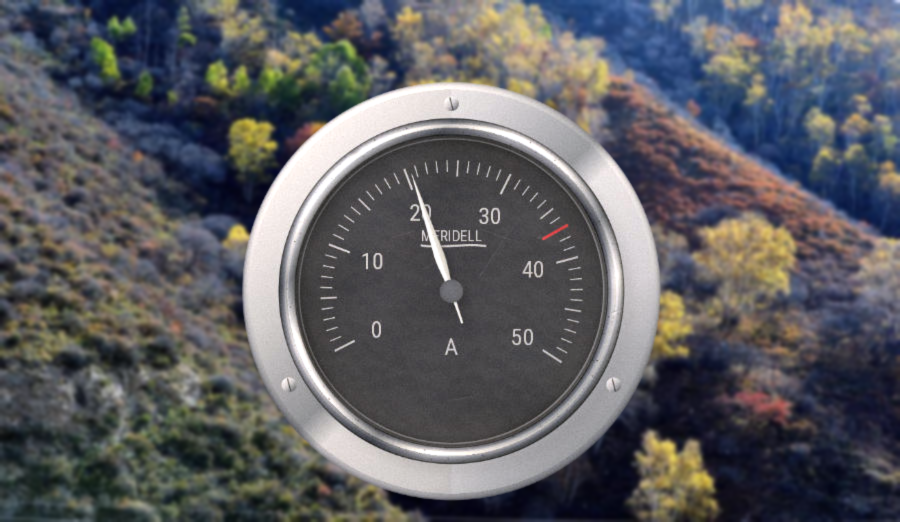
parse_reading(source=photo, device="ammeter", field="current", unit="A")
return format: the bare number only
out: 20.5
